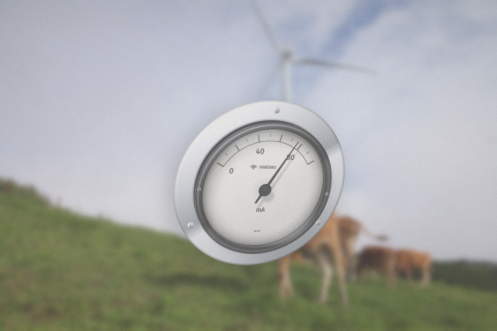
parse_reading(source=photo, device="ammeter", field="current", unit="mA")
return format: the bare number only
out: 75
